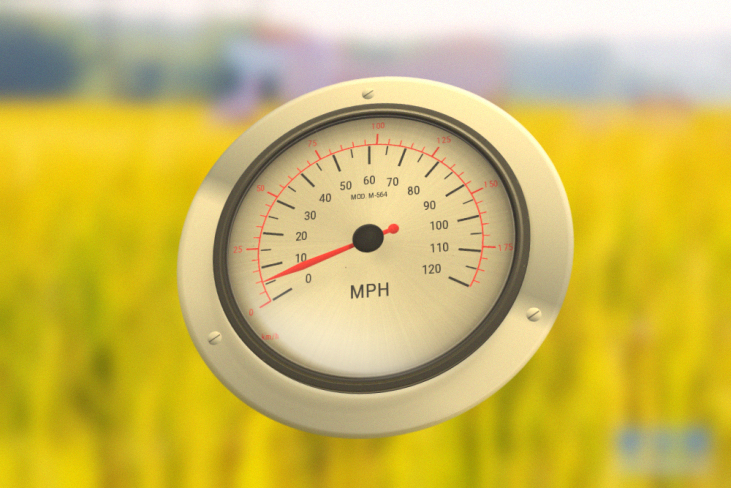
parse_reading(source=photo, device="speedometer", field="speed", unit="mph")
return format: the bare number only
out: 5
